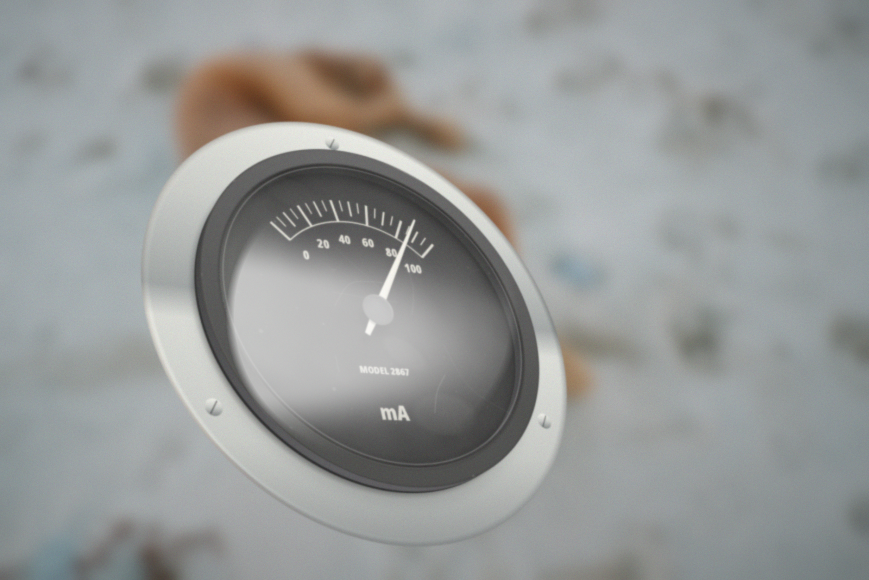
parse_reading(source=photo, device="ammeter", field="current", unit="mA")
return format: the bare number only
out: 85
